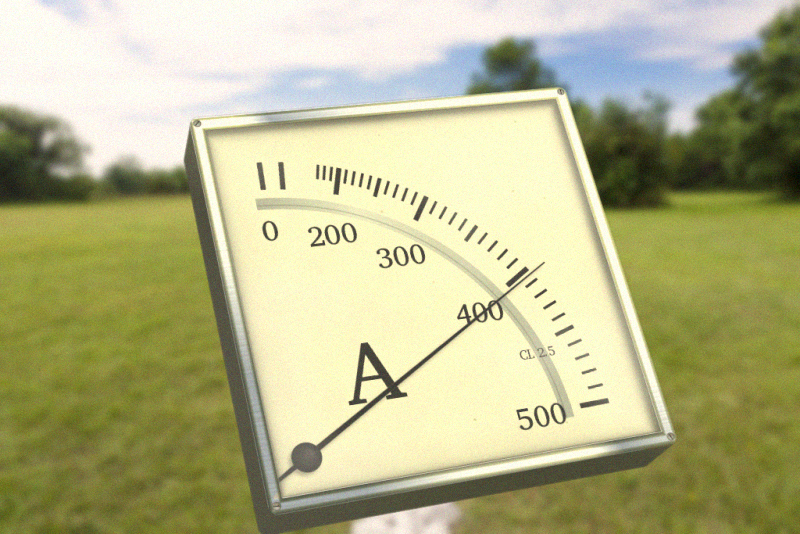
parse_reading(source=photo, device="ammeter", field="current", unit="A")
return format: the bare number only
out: 405
